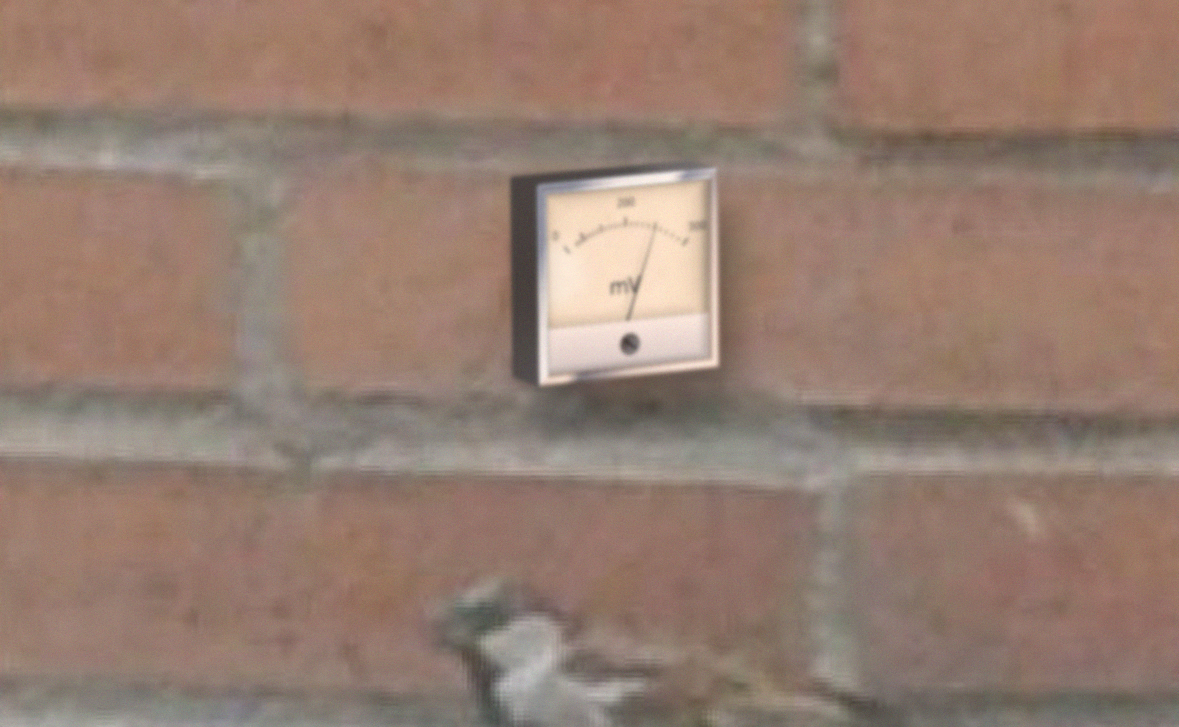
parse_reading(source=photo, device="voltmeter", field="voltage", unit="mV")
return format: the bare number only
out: 250
